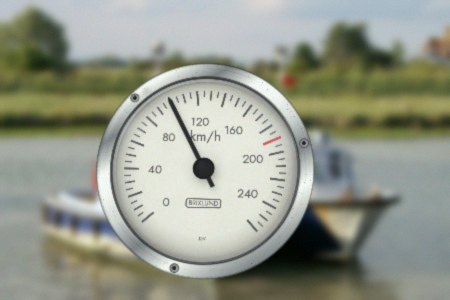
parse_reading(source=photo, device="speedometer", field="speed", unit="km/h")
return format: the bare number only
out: 100
